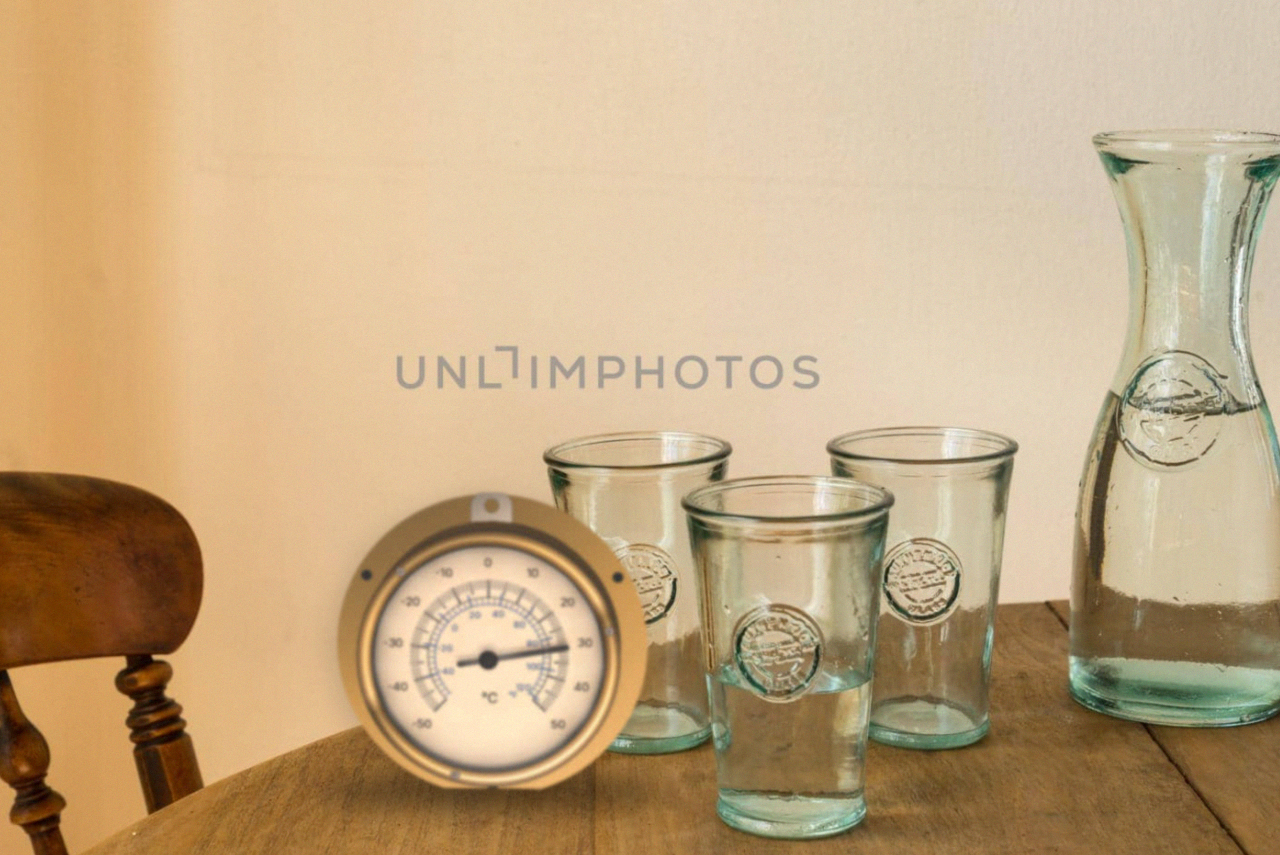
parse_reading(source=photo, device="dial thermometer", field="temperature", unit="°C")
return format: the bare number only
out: 30
